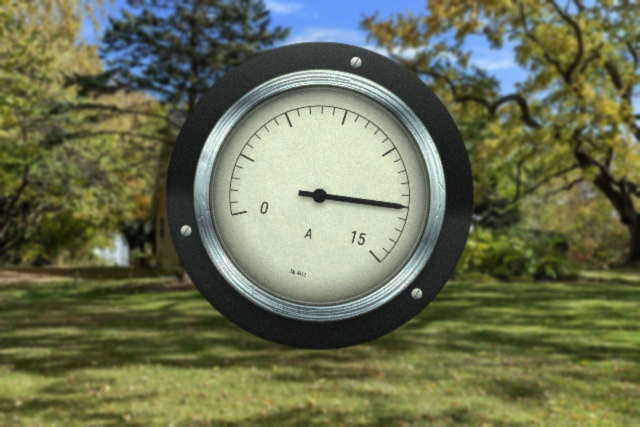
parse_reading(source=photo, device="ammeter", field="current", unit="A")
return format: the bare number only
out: 12.5
